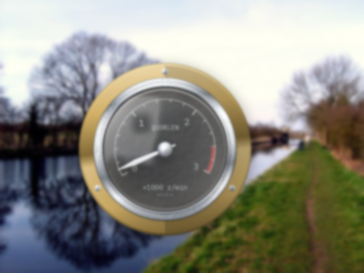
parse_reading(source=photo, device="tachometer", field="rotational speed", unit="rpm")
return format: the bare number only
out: 100
